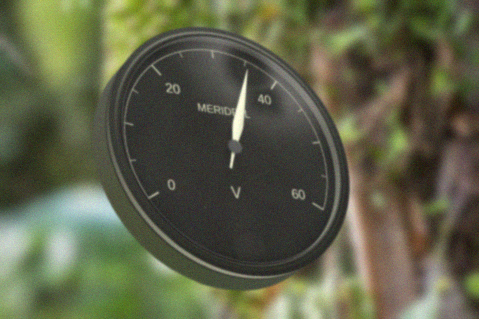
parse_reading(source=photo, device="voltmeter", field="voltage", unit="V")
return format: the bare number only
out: 35
